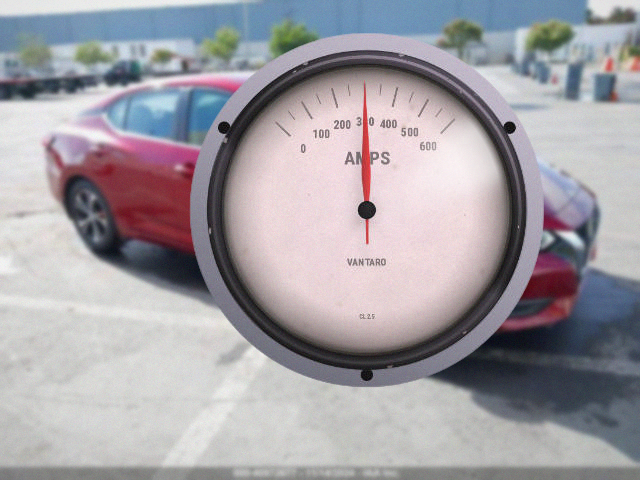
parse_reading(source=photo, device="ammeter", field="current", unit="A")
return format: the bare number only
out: 300
